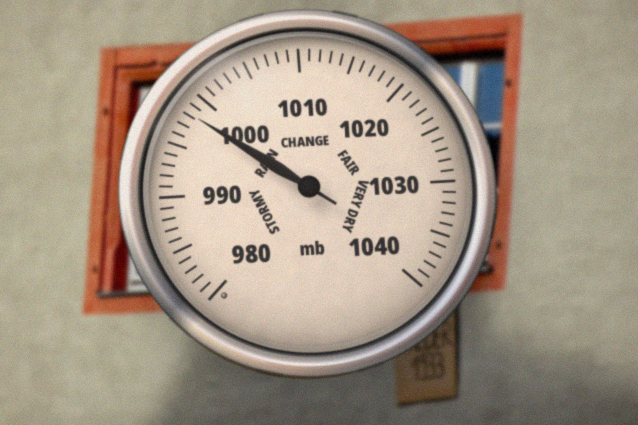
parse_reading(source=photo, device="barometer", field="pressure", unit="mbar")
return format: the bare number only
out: 998
